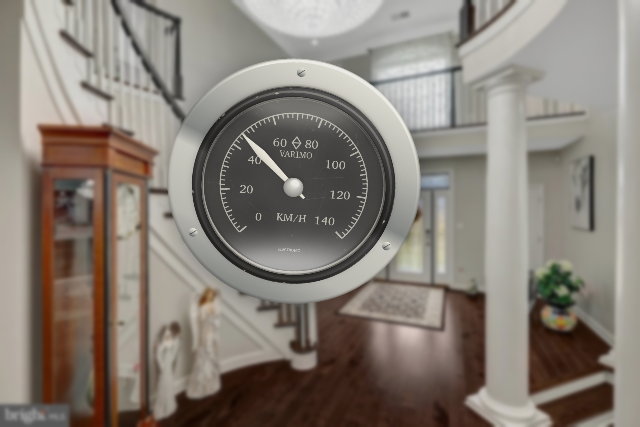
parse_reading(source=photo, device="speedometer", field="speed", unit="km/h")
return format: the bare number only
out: 46
